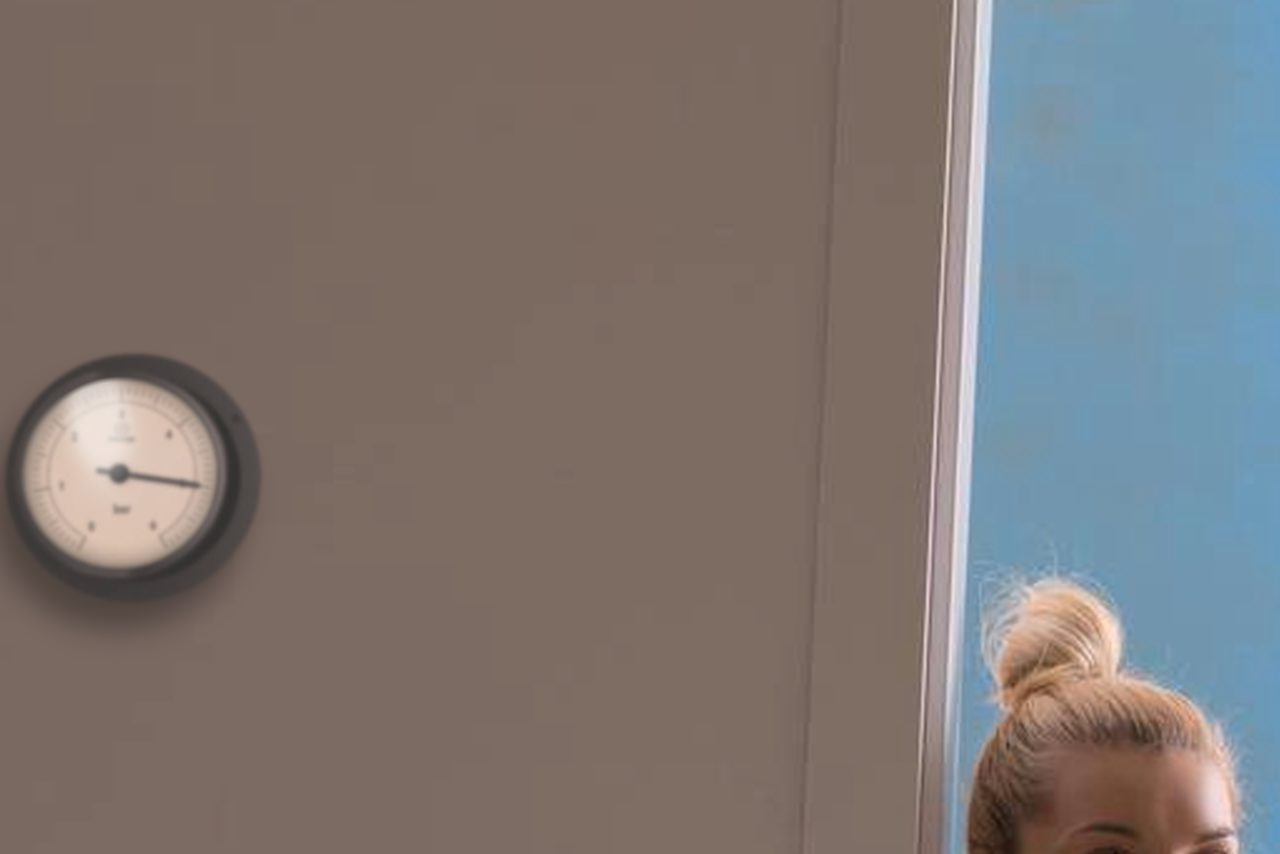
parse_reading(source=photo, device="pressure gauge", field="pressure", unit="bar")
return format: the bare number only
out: 5
